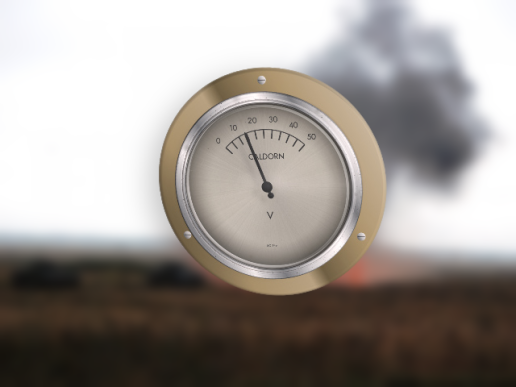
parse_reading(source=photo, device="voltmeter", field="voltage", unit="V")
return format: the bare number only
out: 15
